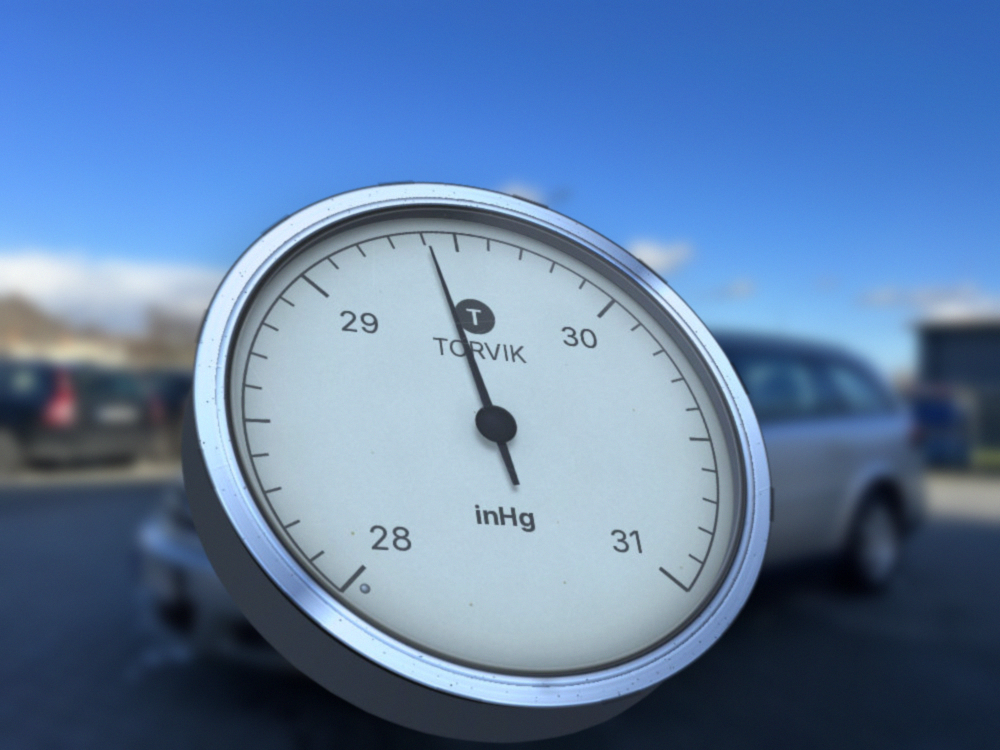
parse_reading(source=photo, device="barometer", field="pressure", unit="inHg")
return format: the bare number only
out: 29.4
